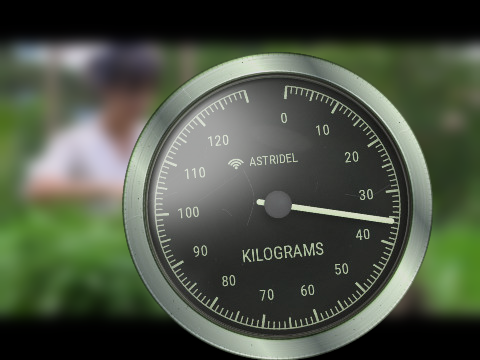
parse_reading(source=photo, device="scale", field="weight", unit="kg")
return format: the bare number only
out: 36
